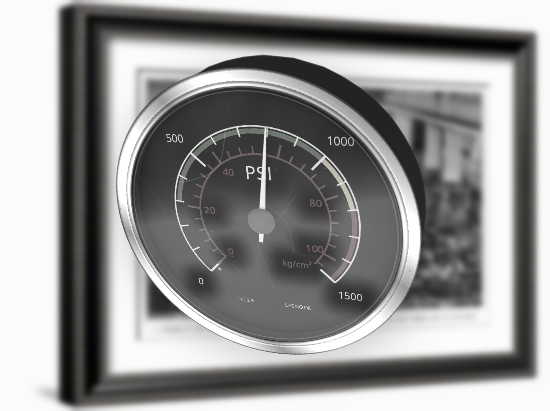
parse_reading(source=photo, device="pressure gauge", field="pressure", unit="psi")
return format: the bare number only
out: 800
